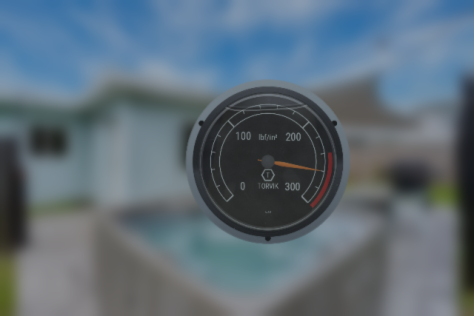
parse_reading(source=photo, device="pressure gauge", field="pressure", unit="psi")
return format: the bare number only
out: 260
